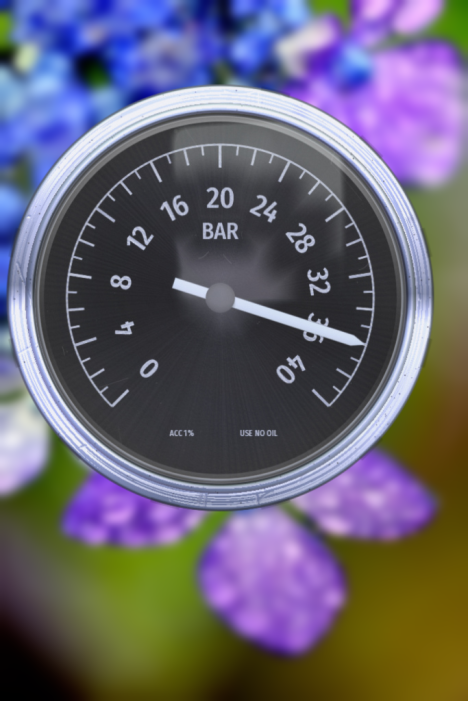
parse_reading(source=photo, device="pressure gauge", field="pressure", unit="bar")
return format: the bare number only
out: 36
